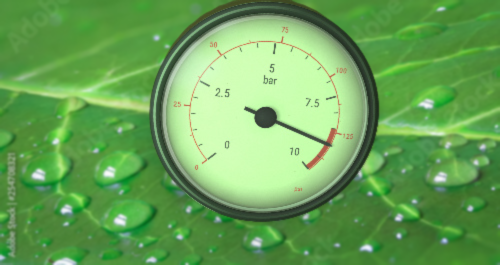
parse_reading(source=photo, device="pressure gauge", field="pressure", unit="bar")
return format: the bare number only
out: 9
